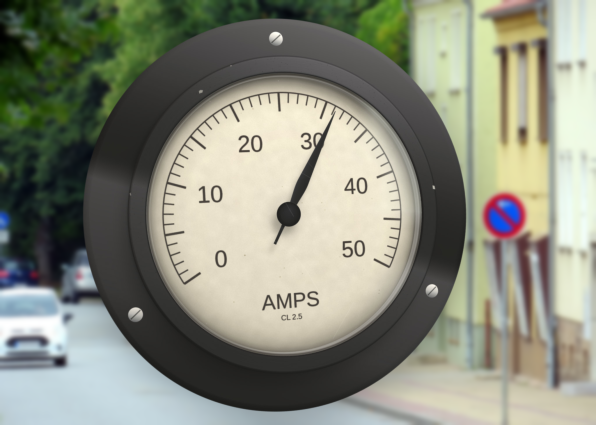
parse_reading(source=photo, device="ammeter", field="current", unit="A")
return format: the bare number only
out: 31
